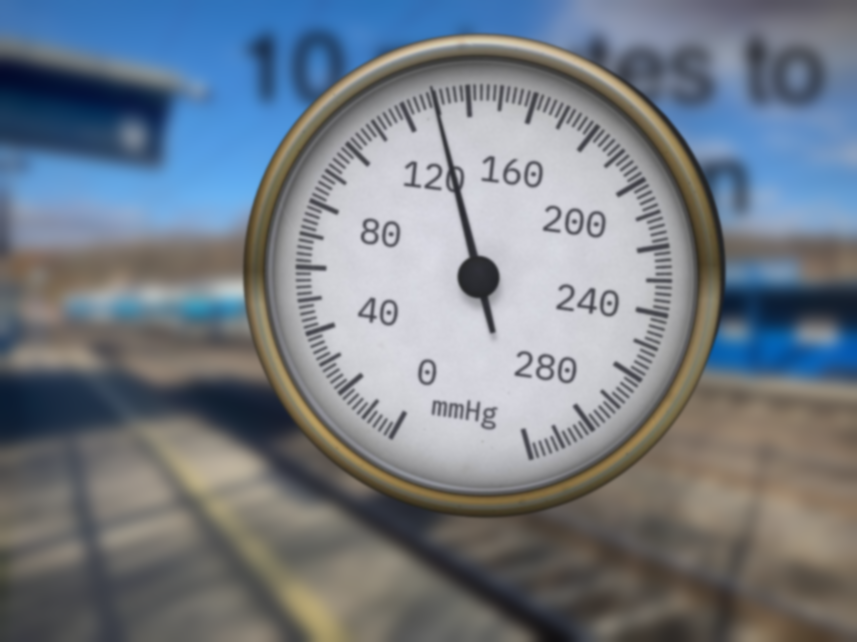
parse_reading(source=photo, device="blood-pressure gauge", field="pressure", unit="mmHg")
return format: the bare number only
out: 130
